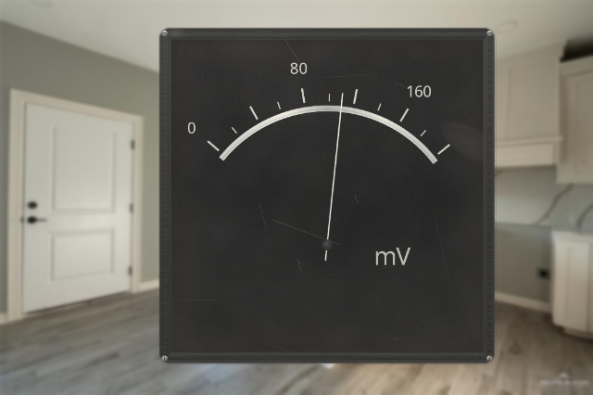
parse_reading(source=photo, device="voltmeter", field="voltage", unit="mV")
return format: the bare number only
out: 110
